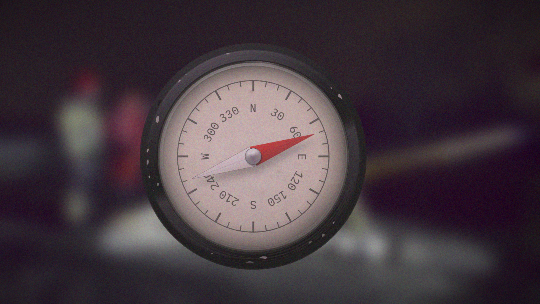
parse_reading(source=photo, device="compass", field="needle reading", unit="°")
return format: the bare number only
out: 70
